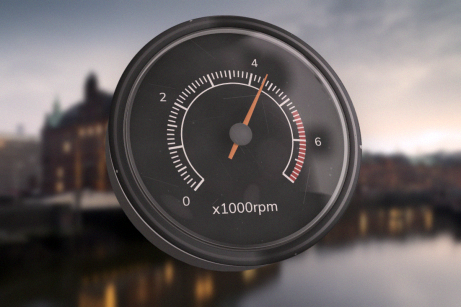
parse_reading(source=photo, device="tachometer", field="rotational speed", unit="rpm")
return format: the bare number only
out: 4300
